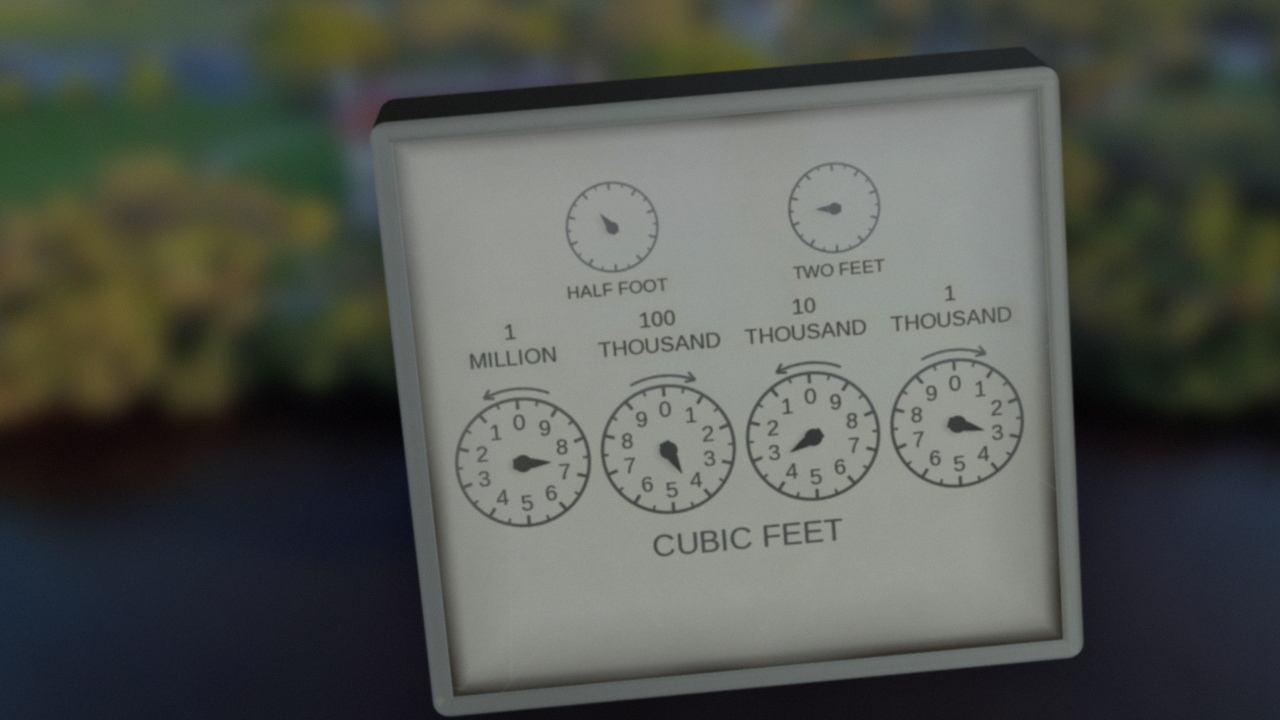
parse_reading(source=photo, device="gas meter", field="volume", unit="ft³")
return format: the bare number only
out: 743300
